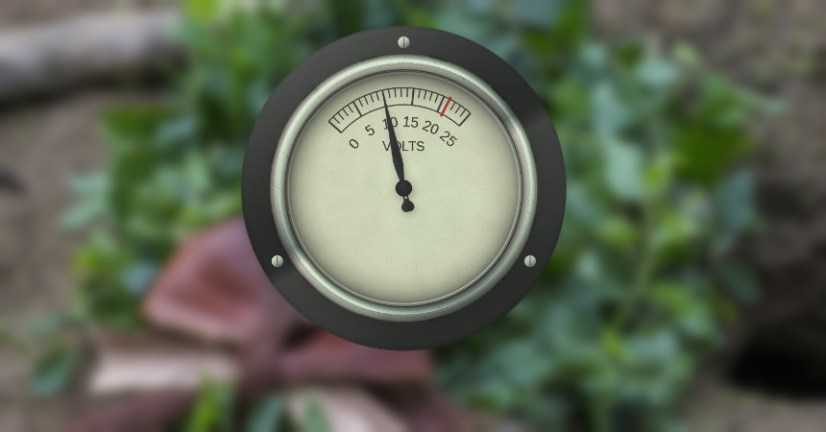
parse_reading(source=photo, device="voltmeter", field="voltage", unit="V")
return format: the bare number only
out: 10
